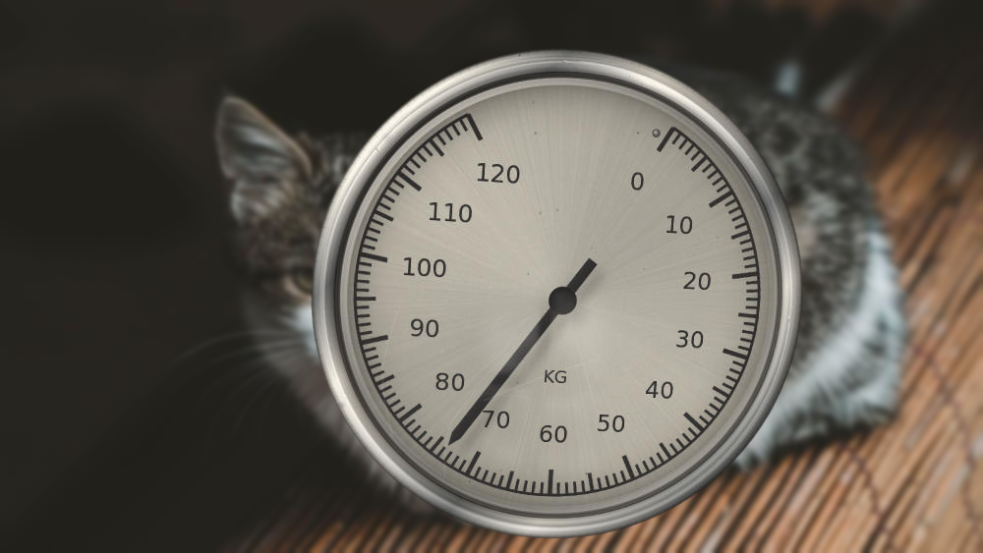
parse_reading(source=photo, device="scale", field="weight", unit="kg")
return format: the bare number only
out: 74
